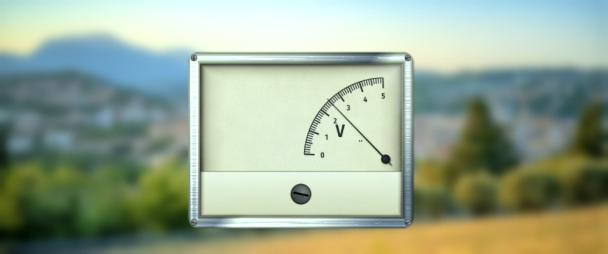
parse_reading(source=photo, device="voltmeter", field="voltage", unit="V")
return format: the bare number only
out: 2.5
